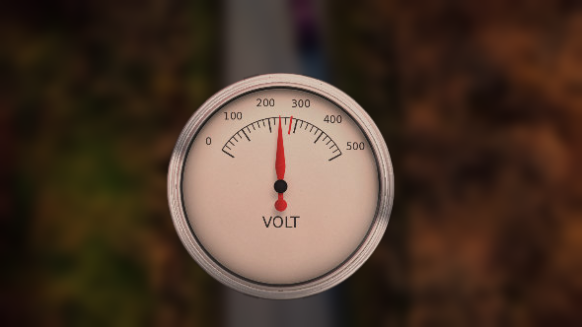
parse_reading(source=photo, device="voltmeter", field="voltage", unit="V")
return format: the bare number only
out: 240
